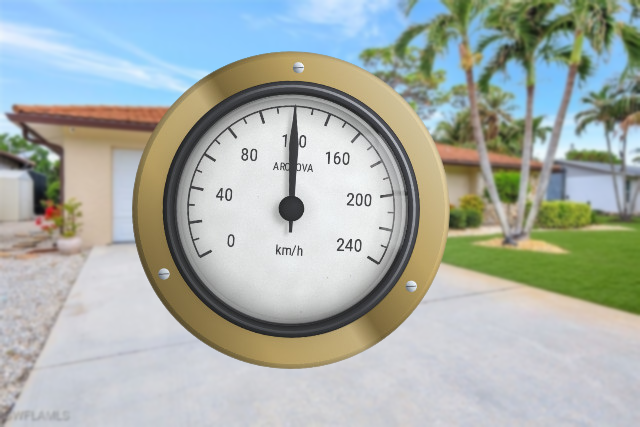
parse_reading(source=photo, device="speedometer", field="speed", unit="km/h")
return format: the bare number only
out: 120
